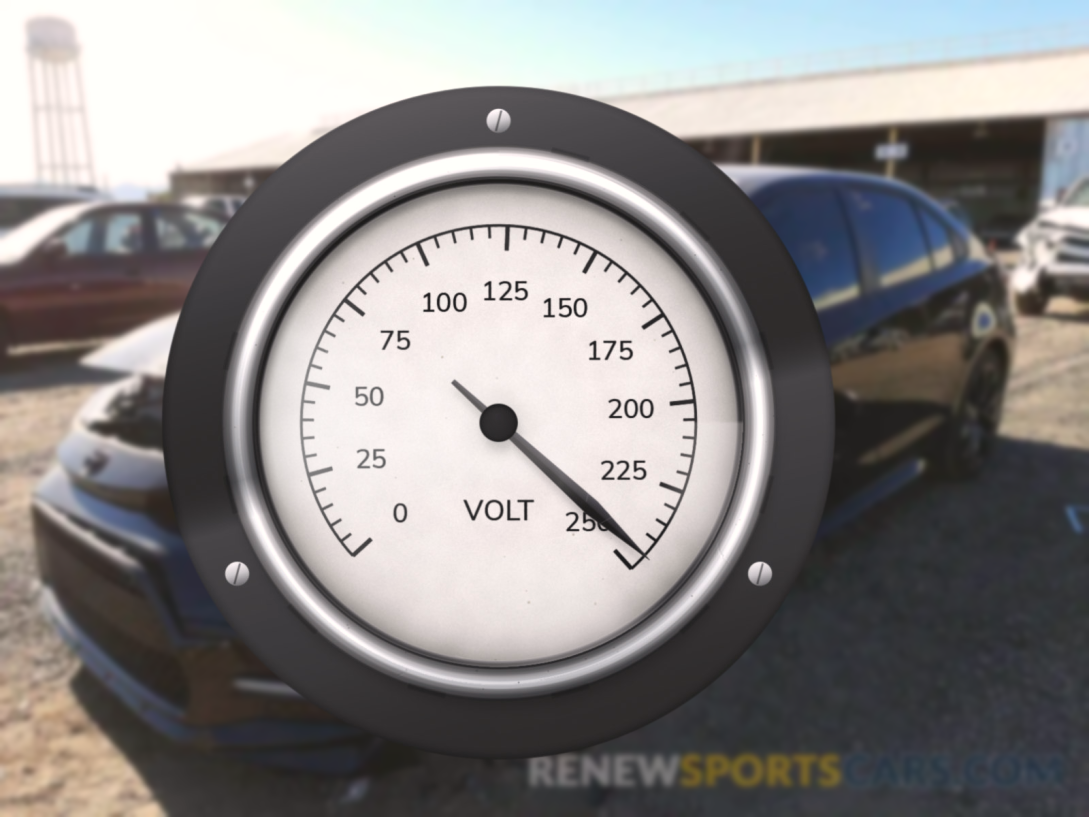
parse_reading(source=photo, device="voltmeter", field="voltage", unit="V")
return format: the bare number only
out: 245
